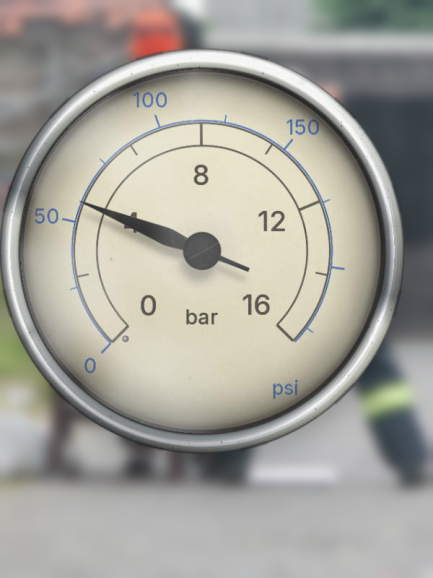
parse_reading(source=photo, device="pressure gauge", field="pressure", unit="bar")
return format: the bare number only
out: 4
